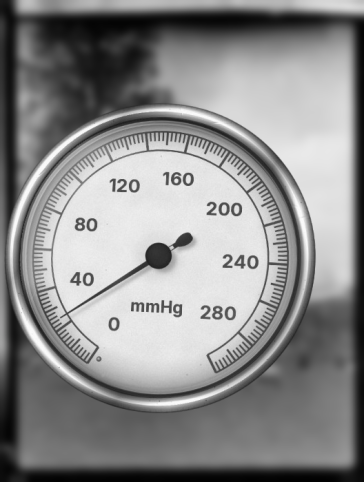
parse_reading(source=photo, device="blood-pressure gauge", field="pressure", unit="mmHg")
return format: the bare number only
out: 24
